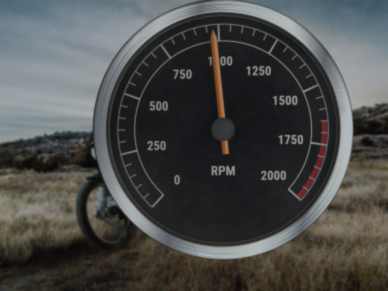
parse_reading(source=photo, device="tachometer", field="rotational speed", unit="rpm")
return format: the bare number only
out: 975
